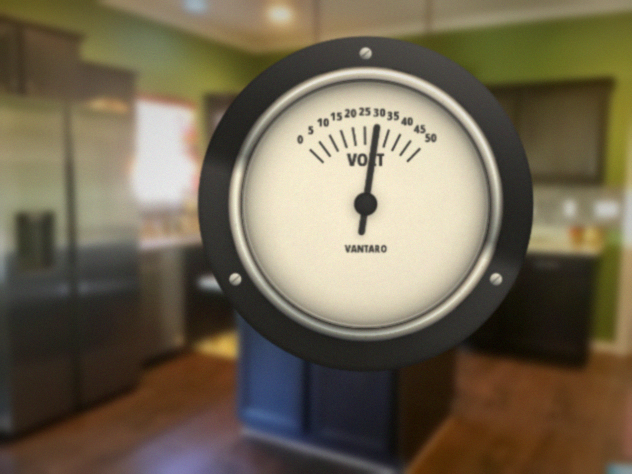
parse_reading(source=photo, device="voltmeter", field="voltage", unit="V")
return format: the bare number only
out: 30
